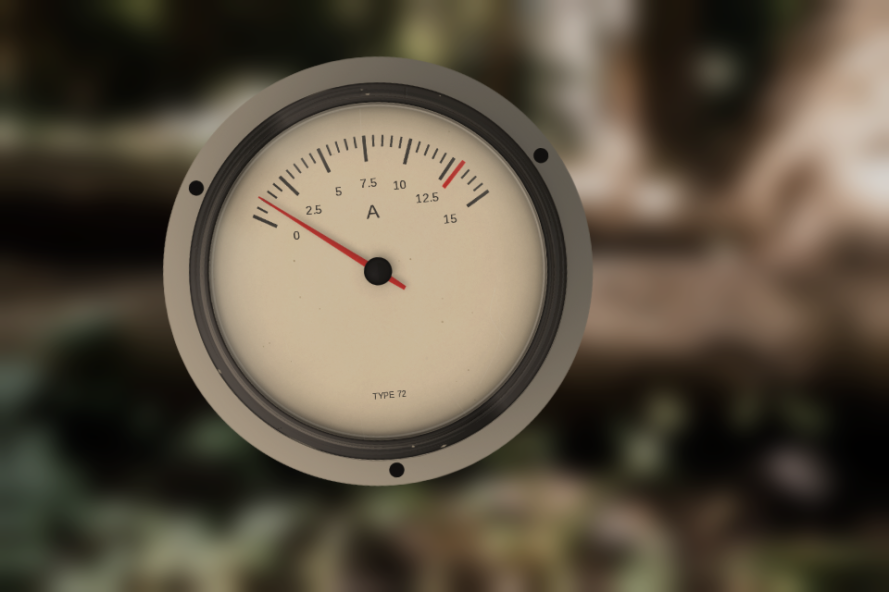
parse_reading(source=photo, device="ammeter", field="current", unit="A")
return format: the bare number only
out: 1
